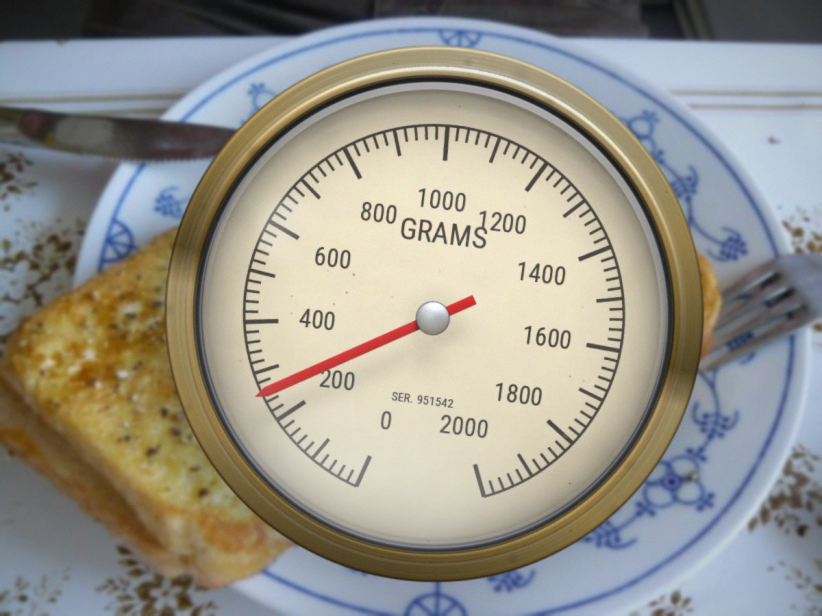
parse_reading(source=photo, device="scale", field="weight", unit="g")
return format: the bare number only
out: 260
